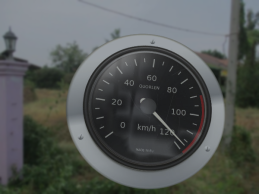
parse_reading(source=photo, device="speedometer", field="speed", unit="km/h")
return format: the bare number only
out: 117.5
